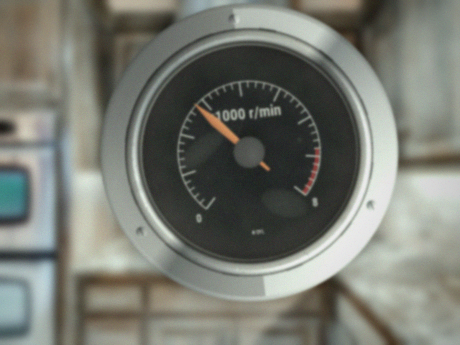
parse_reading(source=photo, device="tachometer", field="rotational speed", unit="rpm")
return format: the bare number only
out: 2800
